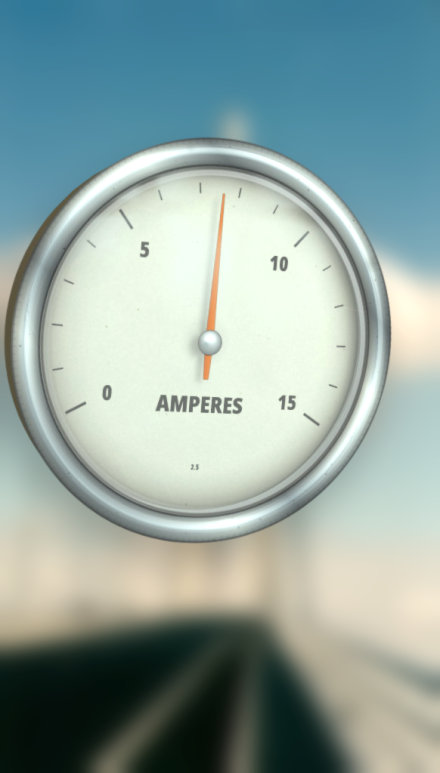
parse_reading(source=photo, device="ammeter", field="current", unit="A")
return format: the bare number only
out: 7.5
